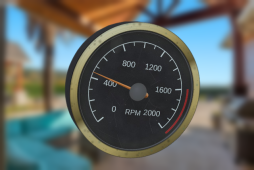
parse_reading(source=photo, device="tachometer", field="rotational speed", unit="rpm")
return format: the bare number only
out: 450
